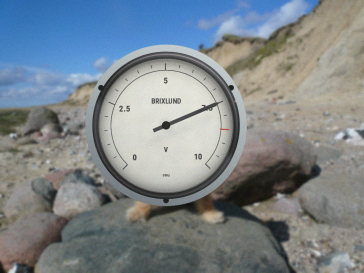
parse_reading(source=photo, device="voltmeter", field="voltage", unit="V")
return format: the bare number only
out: 7.5
